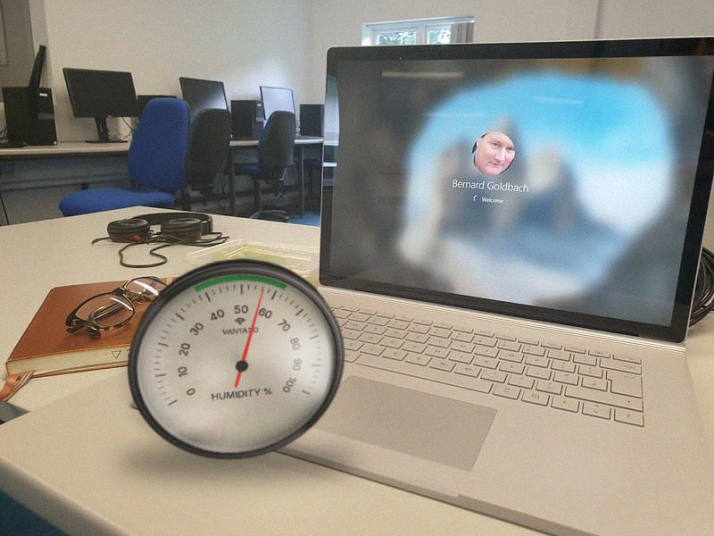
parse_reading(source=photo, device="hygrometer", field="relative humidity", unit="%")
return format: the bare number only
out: 56
